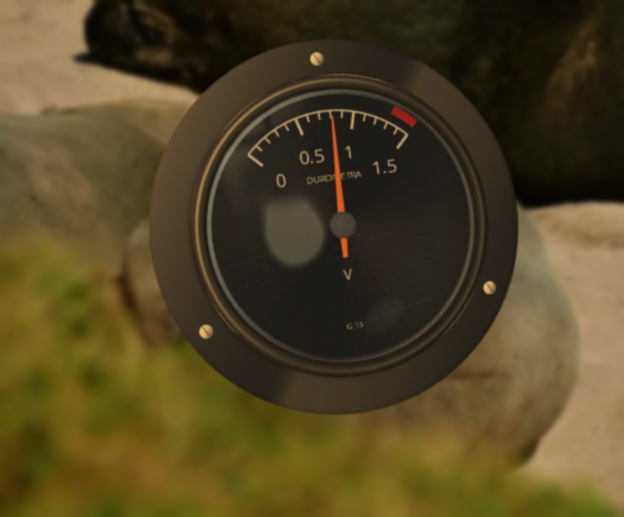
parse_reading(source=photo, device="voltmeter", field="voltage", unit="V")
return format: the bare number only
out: 0.8
